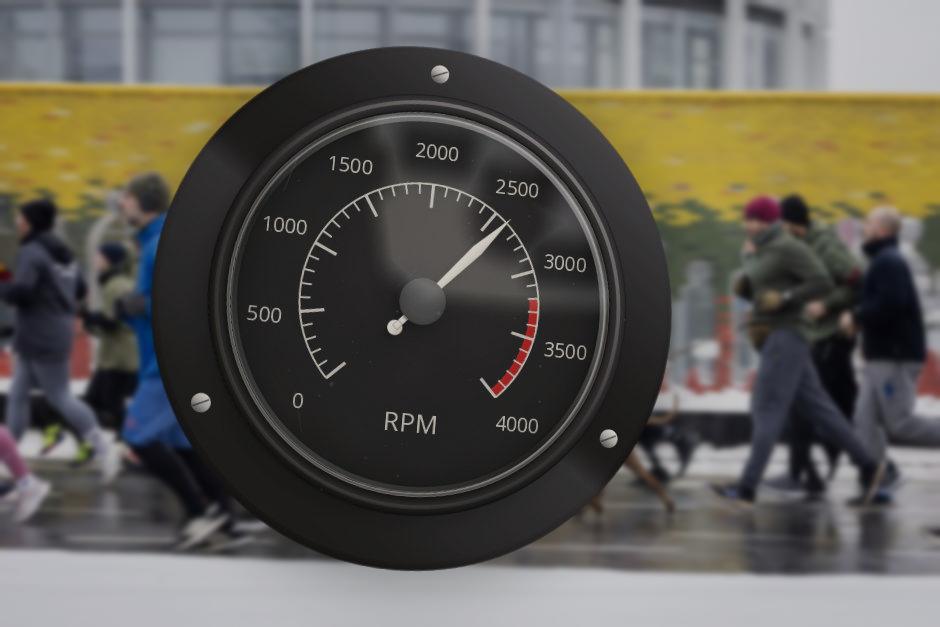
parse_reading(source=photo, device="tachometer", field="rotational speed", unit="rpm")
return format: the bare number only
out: 2600
